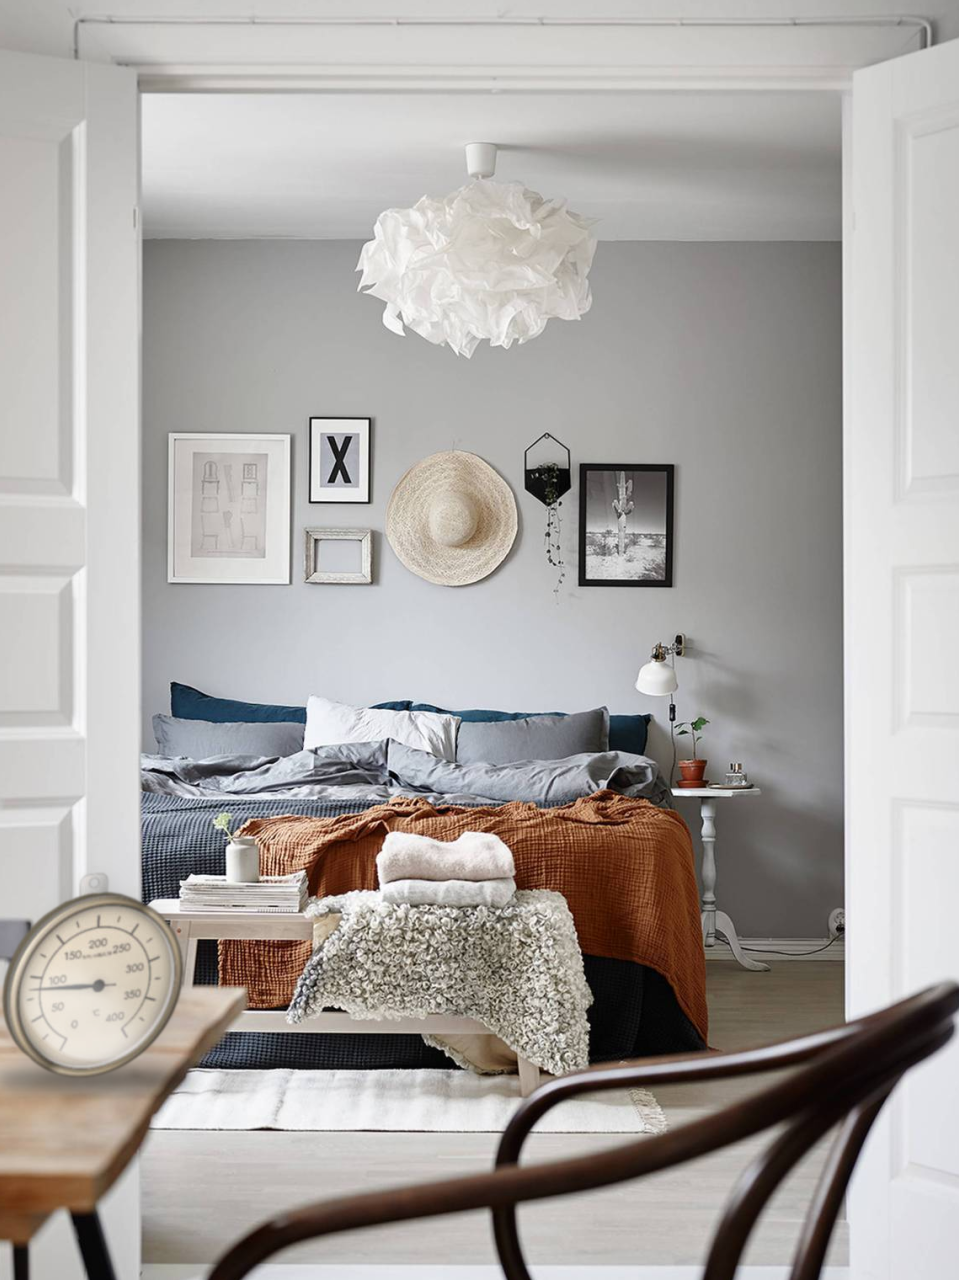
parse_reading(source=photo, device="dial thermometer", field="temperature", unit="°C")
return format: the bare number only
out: 87.5
